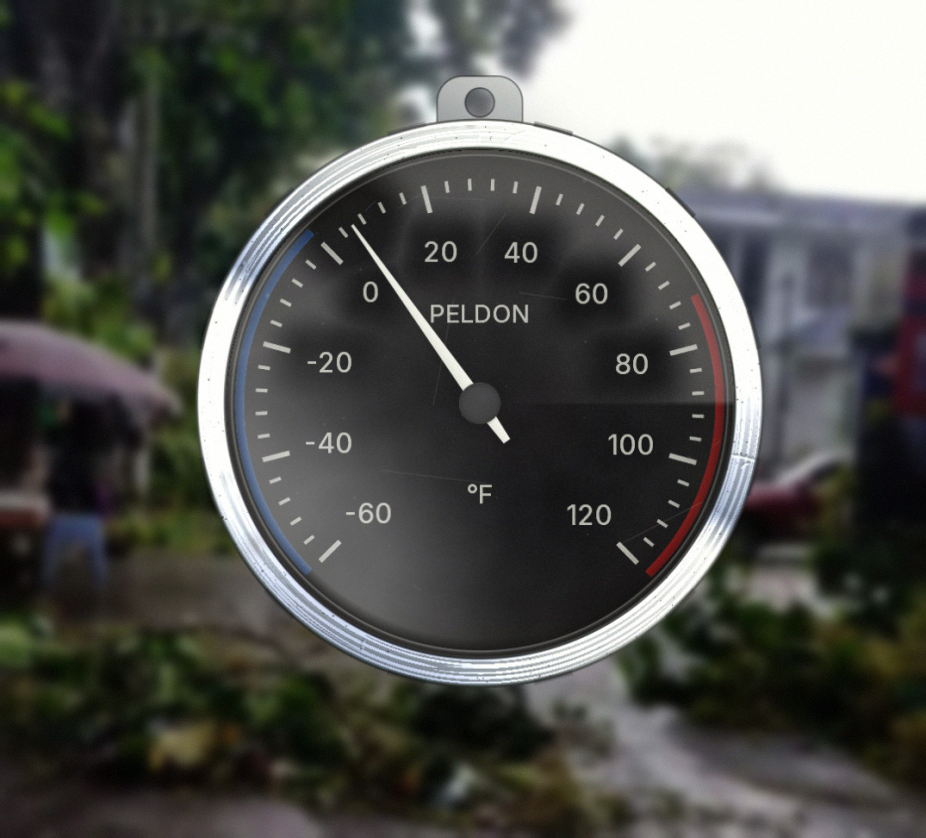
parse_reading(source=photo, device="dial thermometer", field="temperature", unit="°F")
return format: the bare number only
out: 6
